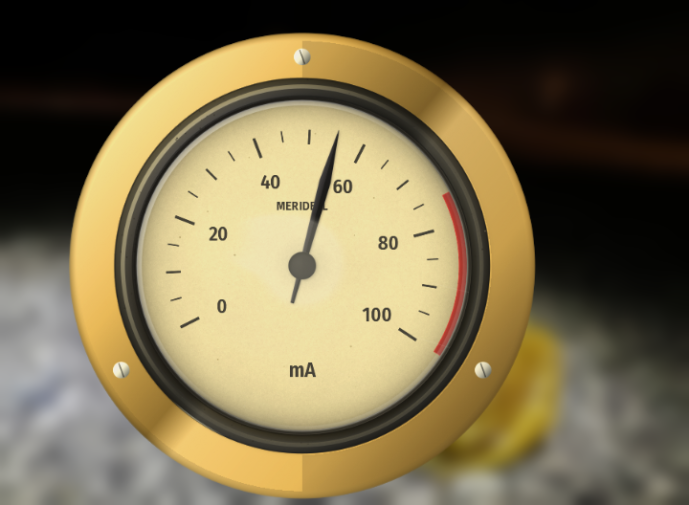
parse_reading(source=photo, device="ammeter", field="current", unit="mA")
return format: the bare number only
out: 55
